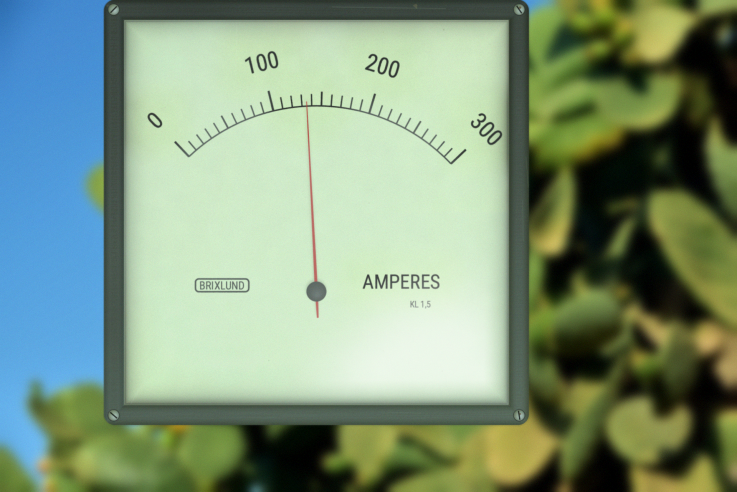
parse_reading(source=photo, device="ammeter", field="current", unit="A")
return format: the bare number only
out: 135
